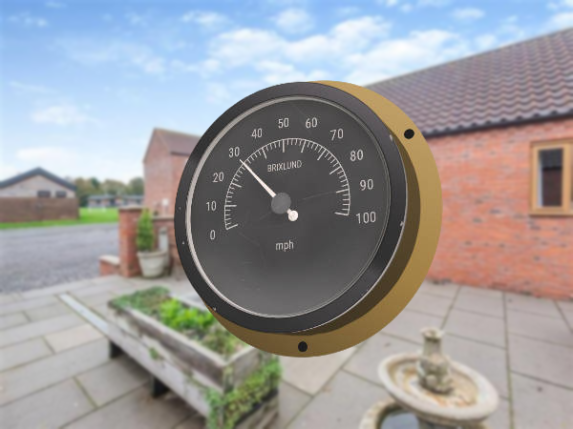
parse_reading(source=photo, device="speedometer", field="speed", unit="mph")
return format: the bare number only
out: 30
